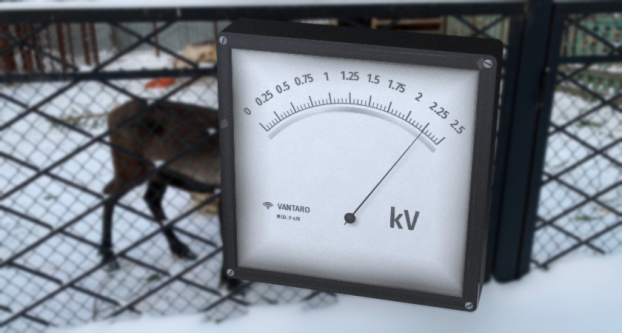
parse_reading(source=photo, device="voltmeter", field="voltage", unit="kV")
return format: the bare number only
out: 2.25
